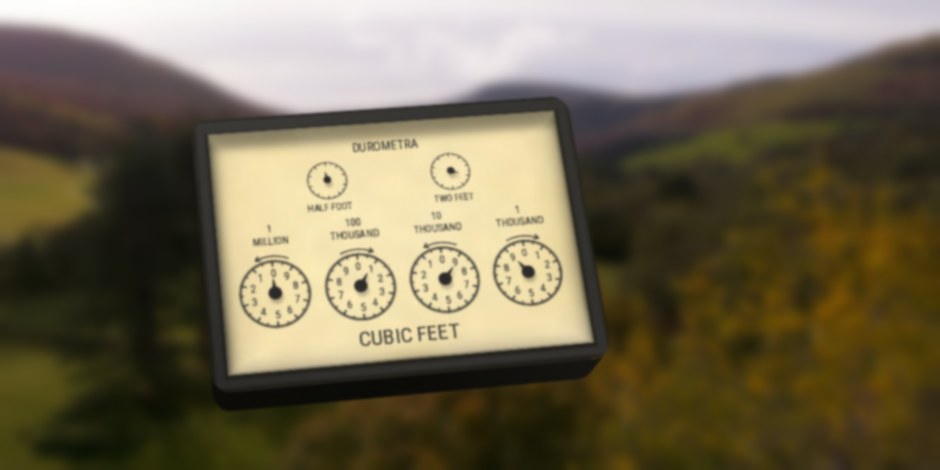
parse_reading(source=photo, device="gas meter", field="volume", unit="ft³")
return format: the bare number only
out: 8900
